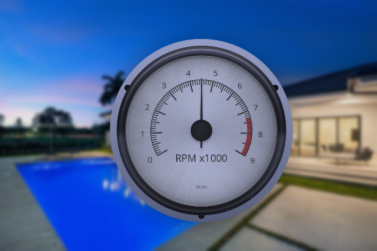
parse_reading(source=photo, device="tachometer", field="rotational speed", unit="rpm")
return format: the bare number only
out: 4500
